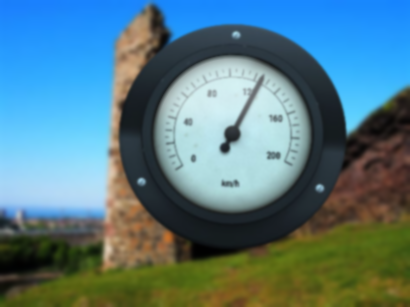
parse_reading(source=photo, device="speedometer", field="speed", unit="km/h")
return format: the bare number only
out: 125
